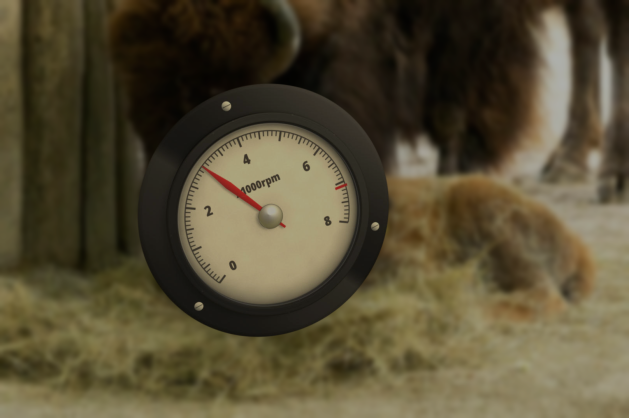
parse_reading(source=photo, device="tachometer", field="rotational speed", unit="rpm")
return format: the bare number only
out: 3000
